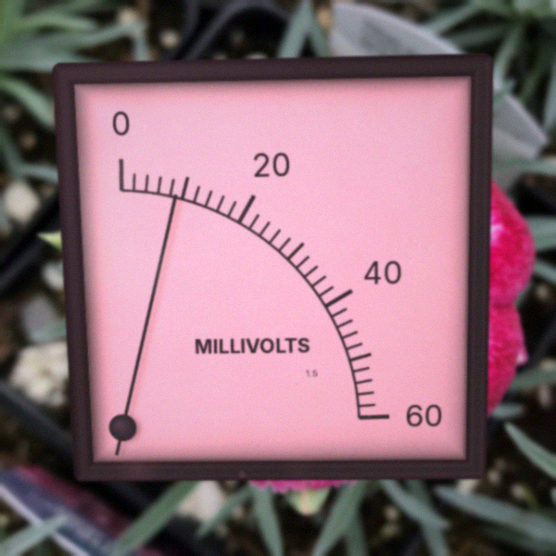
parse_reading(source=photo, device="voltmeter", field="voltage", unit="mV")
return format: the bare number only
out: 9
